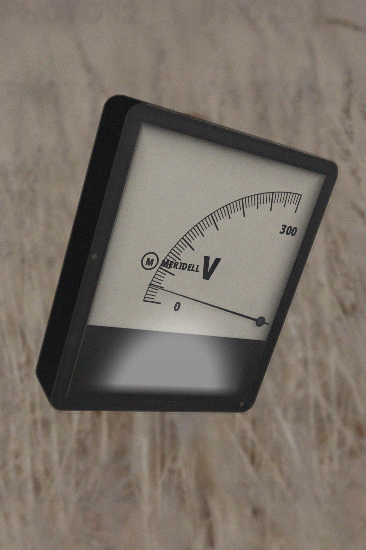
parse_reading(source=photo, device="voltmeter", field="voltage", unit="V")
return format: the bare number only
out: 25
